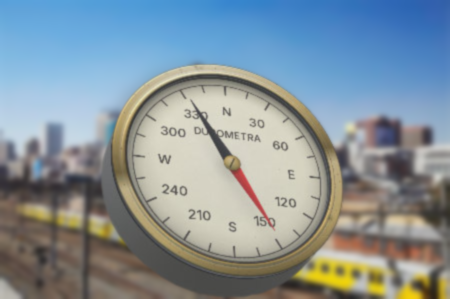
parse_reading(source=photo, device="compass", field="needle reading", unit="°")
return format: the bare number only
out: 150
